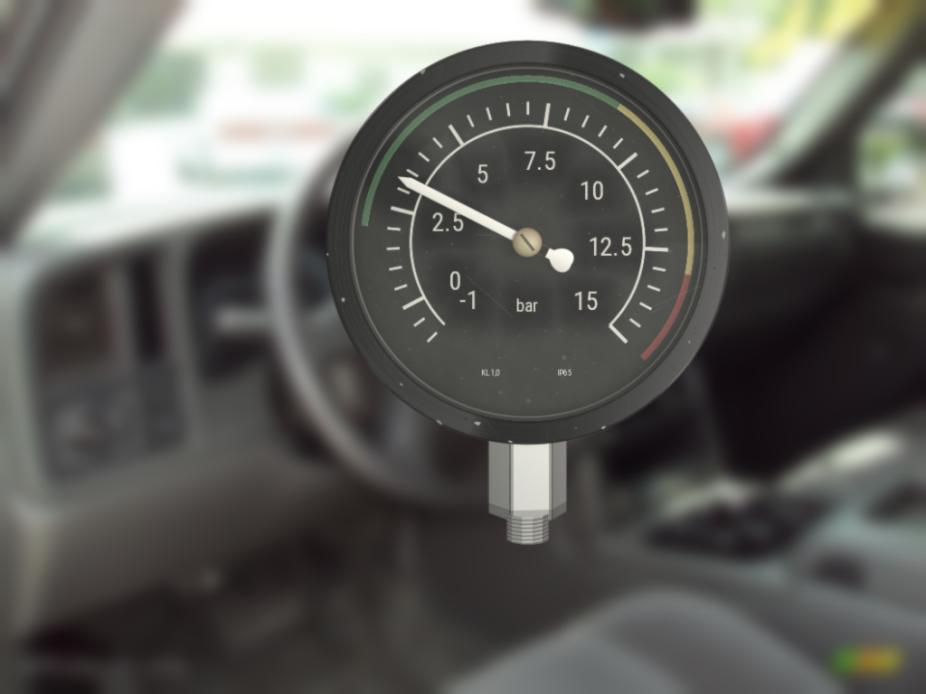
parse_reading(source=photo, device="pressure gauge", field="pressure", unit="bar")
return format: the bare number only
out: 3.25
